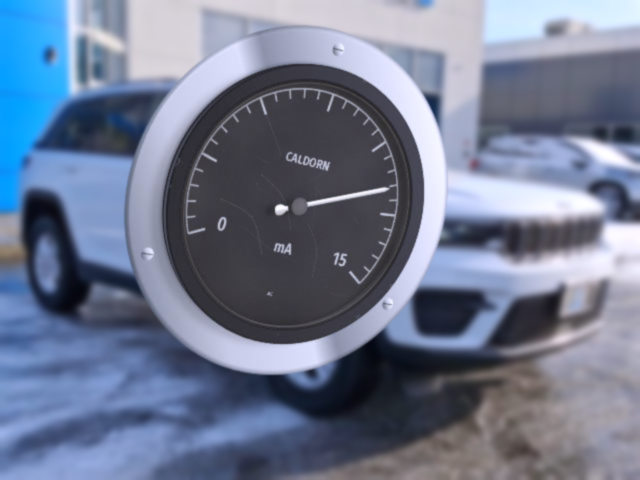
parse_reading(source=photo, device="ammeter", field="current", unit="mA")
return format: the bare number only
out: 11.5
